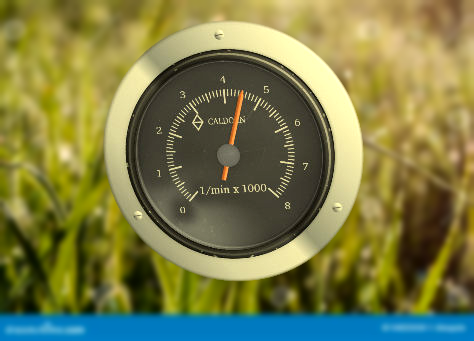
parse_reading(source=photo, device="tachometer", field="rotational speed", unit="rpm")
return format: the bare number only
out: 4500
